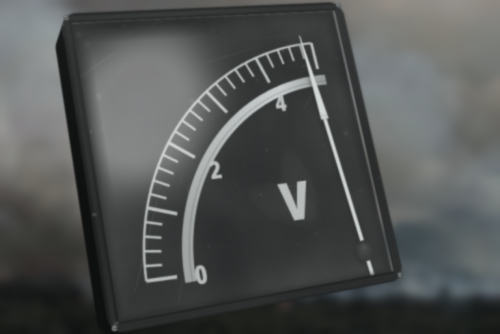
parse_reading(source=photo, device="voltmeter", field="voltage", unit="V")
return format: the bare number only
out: 4.8
